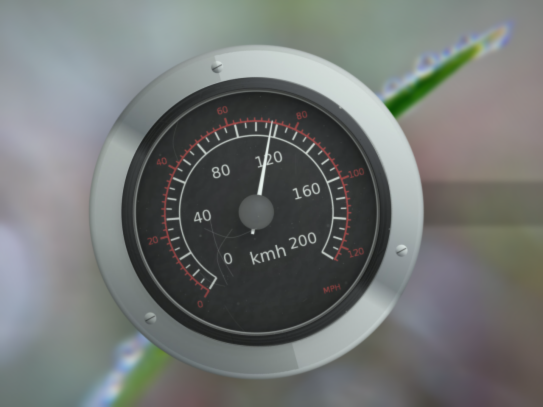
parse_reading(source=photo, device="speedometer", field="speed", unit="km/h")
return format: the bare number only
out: 117.5
